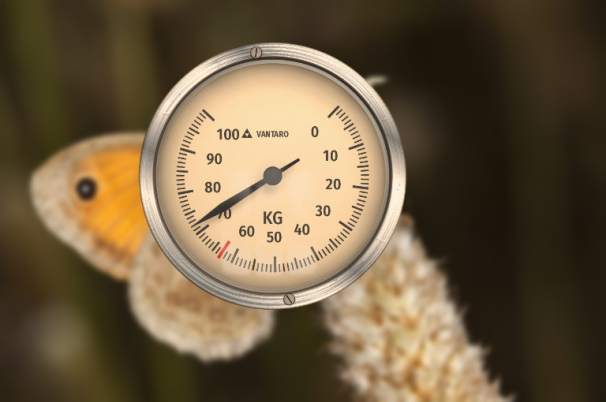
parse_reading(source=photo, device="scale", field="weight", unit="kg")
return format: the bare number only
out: 72
